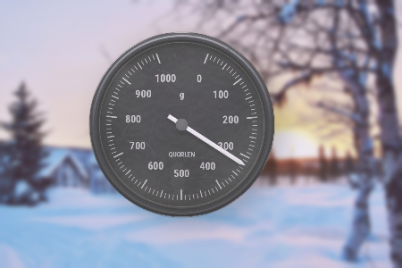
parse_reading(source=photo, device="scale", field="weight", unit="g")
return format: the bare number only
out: 320
